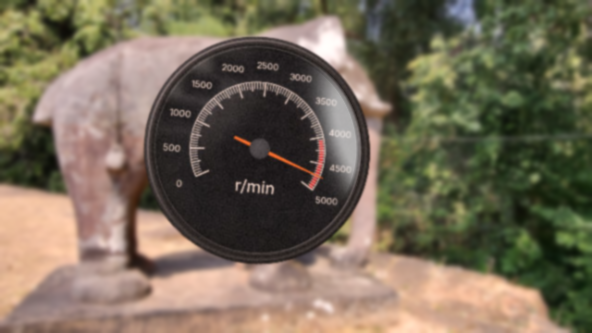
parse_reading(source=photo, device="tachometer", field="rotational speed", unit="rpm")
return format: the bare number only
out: 4750
